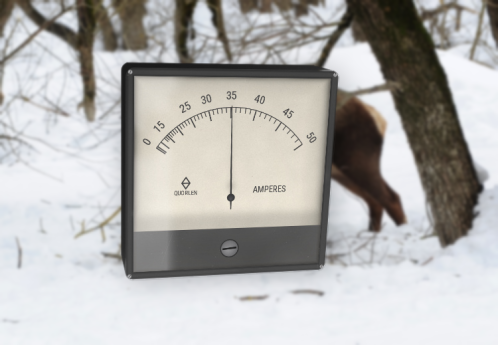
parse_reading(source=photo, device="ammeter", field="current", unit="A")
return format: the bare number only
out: 35
